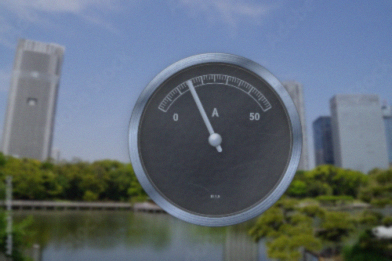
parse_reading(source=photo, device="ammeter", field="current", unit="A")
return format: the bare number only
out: 15
